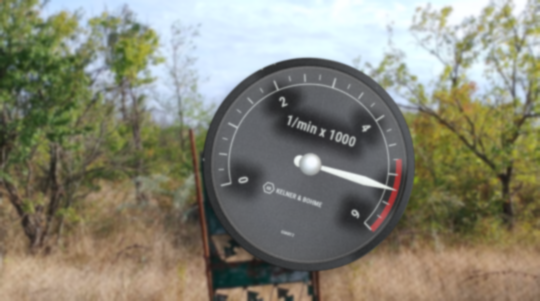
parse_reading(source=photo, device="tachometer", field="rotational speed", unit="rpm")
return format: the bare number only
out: 5250
